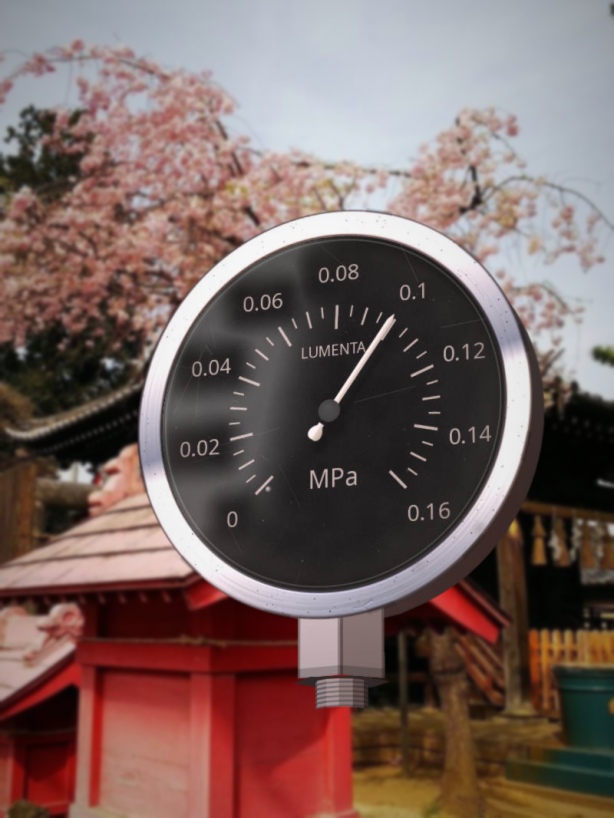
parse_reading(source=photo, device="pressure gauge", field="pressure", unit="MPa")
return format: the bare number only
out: 0.1
